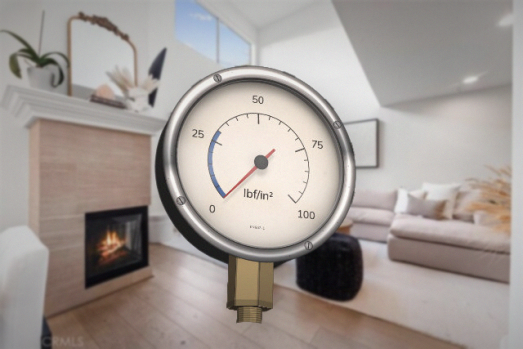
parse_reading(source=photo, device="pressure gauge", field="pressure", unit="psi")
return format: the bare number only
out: 0
